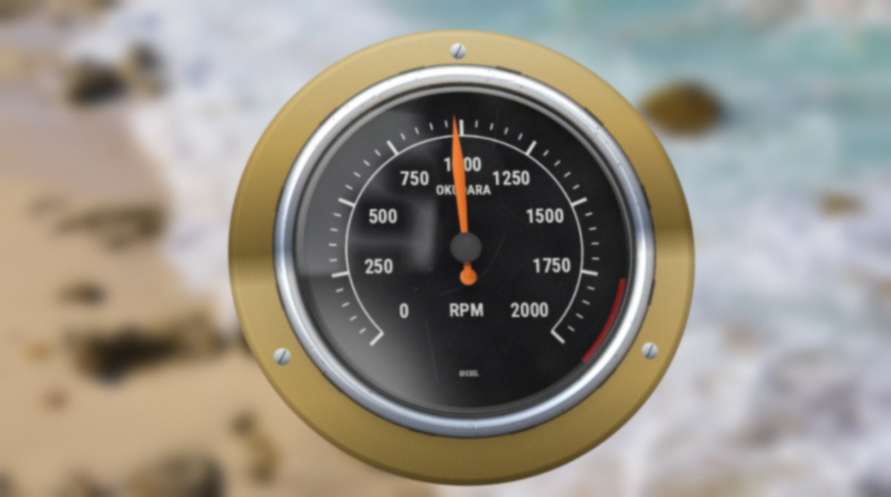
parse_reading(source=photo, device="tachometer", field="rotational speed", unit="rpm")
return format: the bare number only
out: 975
